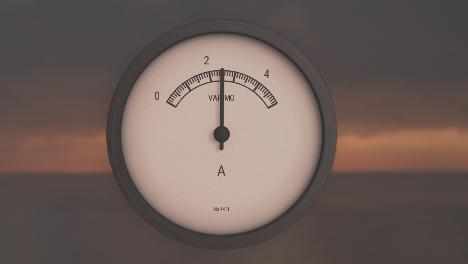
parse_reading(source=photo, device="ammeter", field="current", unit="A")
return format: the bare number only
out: 2.5
